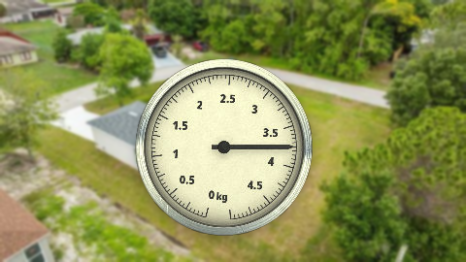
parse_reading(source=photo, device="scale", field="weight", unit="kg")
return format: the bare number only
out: 3.75
